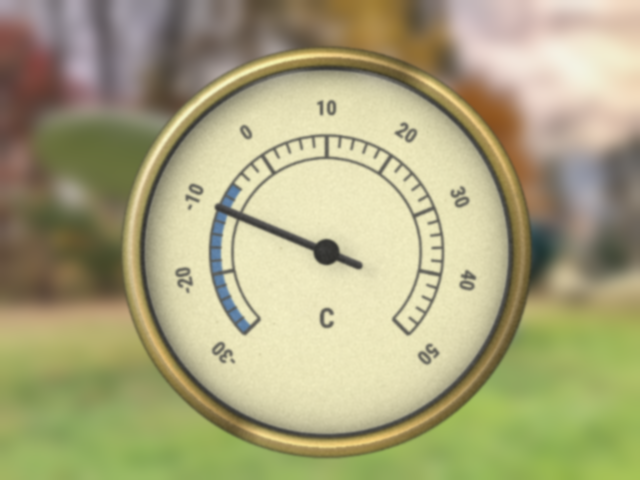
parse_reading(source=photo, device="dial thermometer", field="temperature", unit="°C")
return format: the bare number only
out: -10
